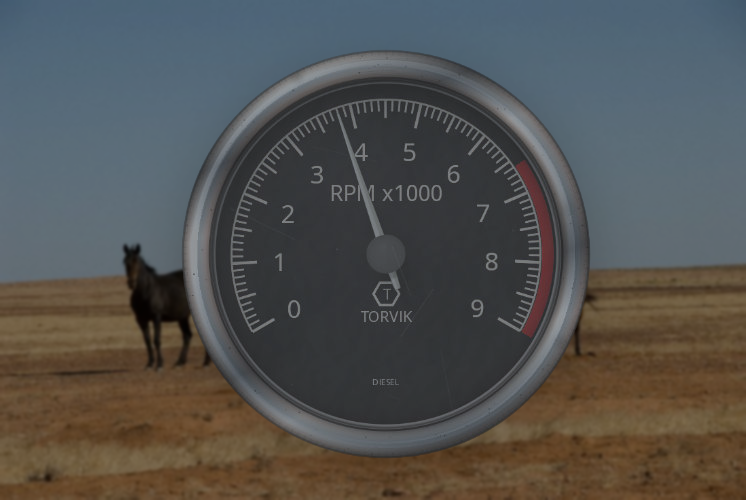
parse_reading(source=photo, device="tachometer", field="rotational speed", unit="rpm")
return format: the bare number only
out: 3800
